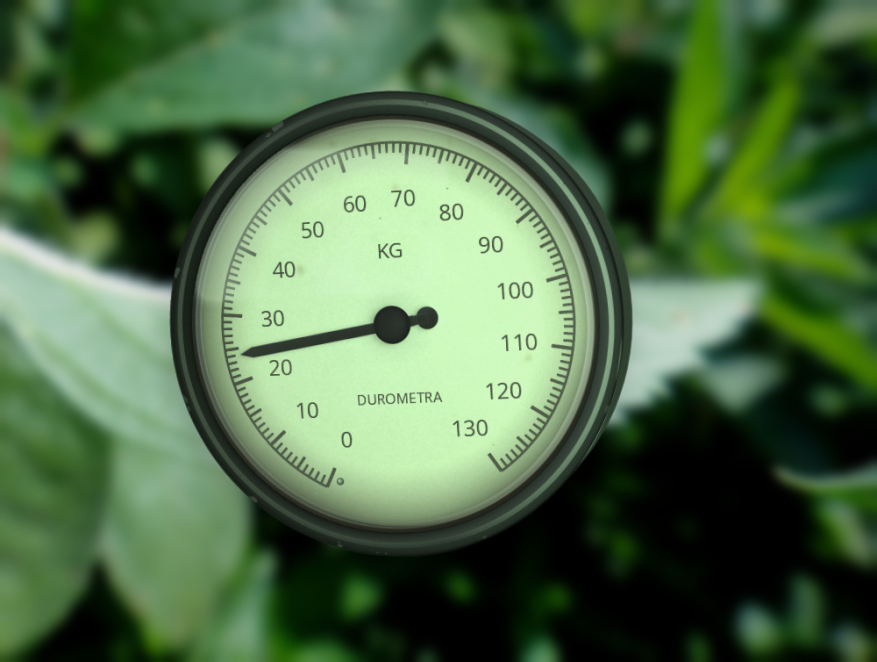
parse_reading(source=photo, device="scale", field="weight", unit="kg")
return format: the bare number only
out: 24
